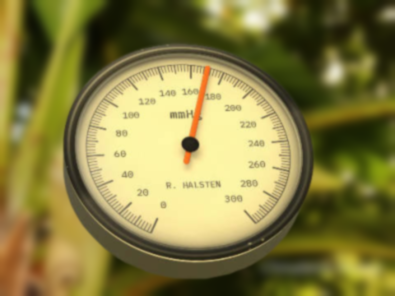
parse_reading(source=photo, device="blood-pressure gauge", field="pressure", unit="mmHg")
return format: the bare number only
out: 170
